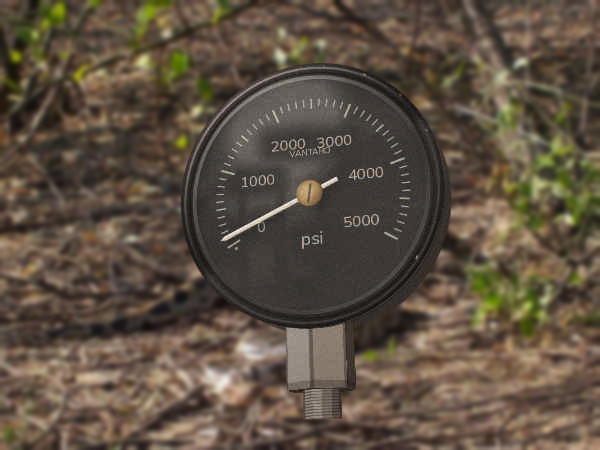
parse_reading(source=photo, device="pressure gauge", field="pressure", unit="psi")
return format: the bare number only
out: 100
